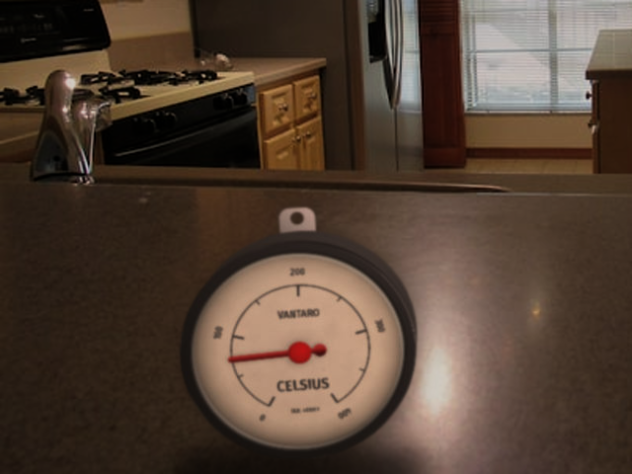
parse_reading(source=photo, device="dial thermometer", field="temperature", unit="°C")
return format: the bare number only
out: 75
